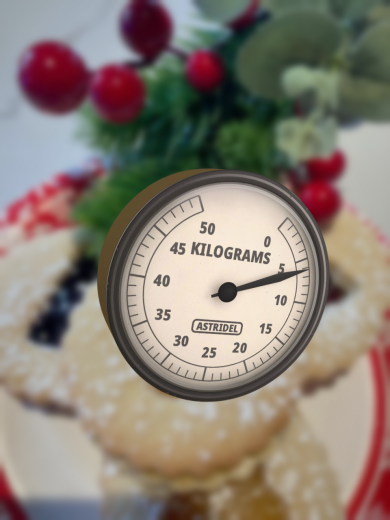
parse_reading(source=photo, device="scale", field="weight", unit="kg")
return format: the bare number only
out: 6
